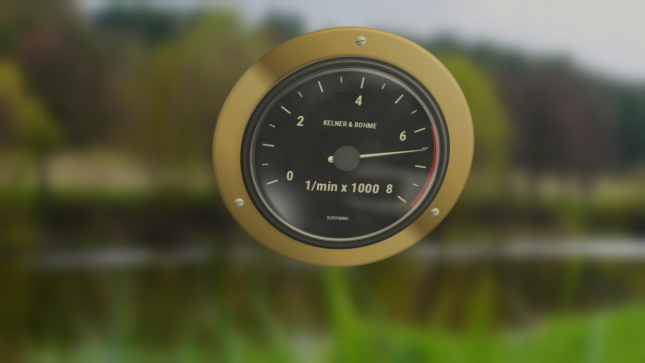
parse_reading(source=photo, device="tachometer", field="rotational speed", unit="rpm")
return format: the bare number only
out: 6500
